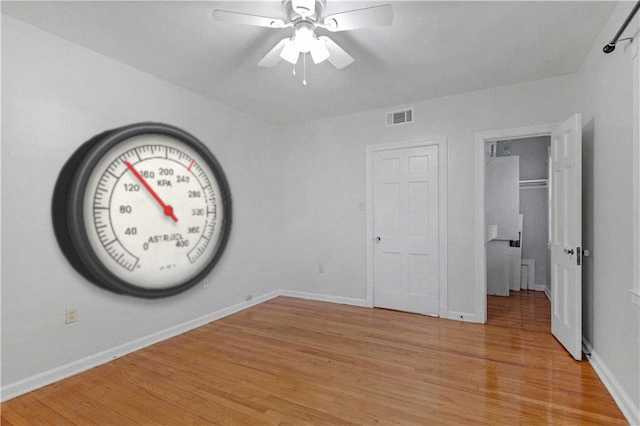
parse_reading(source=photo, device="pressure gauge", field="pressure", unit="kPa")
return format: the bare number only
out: 140
